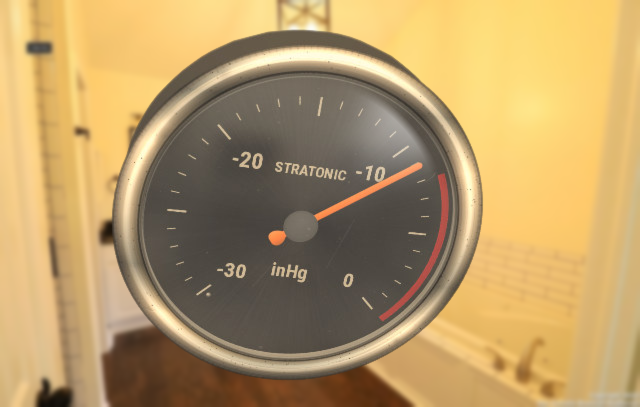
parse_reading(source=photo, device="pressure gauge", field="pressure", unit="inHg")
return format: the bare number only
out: -9
